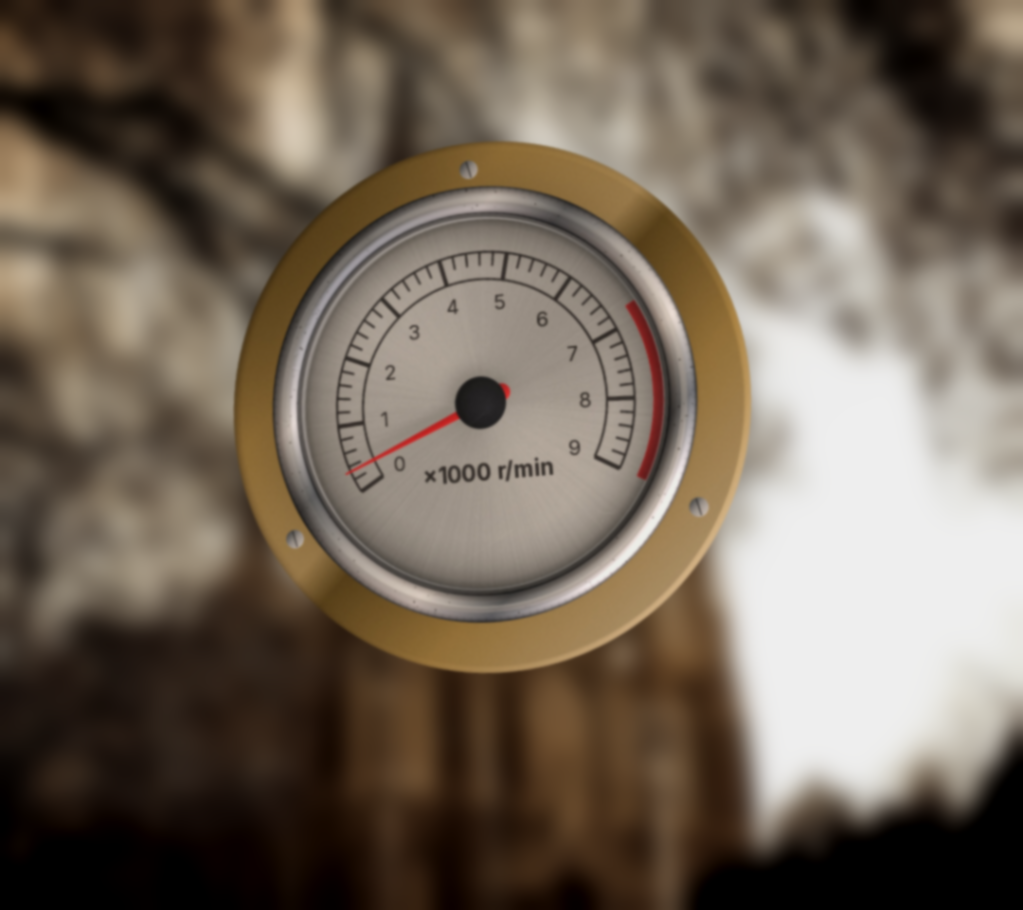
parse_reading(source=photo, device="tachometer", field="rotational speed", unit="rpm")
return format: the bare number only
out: 300
